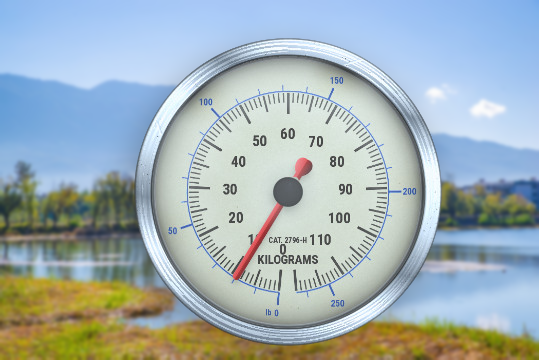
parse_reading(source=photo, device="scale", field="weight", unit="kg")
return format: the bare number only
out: 9
